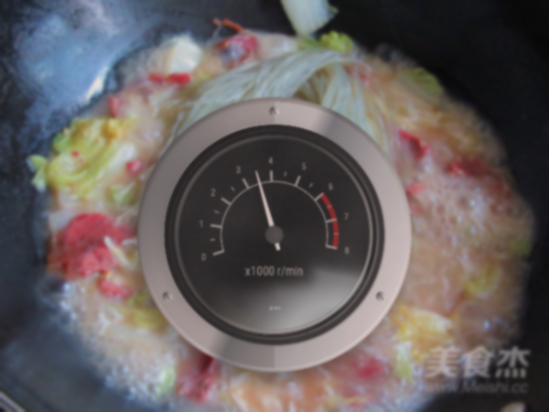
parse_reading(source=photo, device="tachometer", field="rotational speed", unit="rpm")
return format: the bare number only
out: 3500
